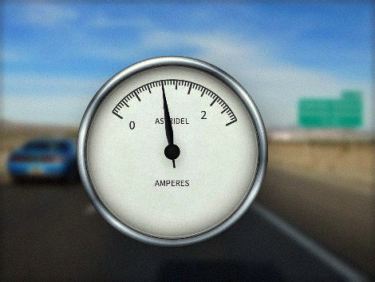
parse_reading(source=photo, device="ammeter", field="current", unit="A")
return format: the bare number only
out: 1
